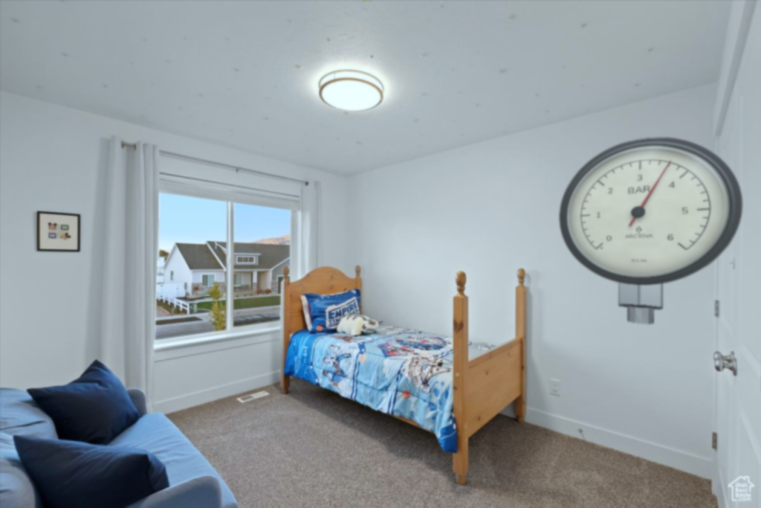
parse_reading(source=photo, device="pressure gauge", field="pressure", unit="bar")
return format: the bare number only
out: 3.6
